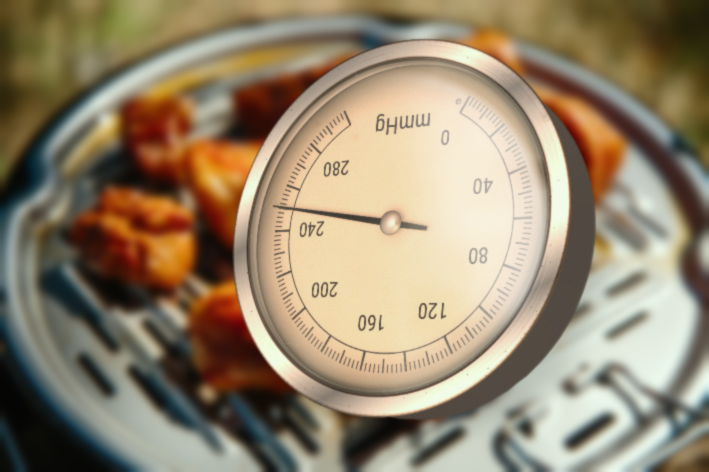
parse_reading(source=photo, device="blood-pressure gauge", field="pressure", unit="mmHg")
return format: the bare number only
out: 250
